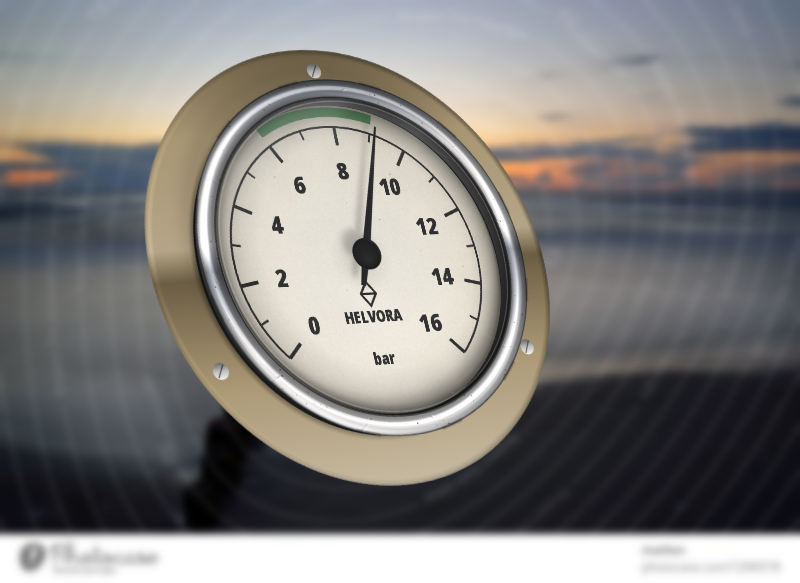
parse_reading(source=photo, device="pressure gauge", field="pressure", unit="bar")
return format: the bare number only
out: 9
